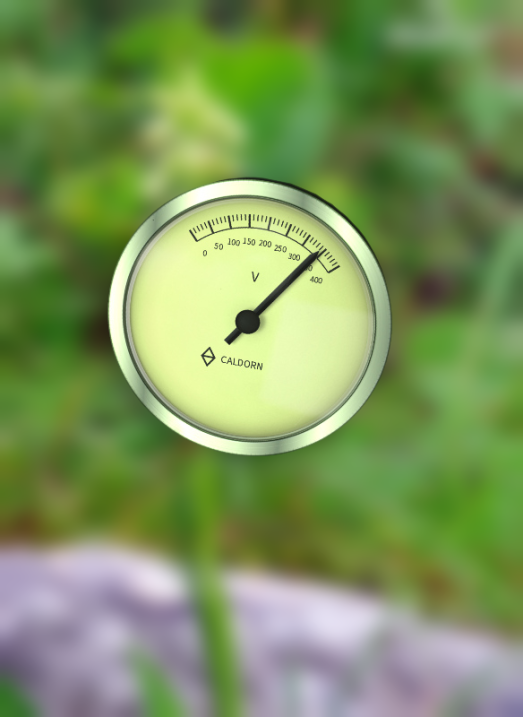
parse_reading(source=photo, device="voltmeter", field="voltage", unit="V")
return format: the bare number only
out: 340
